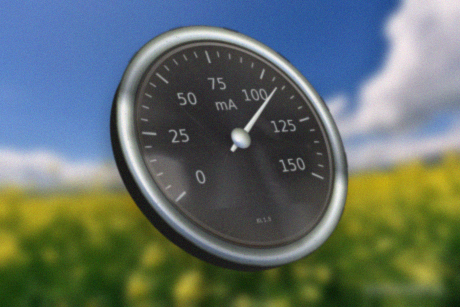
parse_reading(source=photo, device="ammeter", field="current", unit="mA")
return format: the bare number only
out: 107.5
